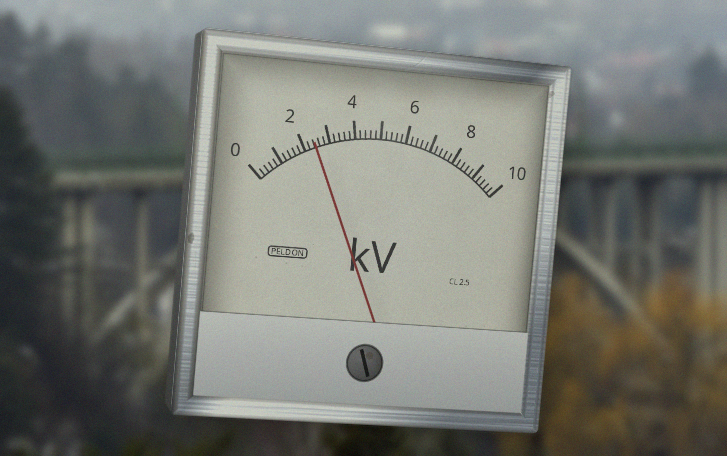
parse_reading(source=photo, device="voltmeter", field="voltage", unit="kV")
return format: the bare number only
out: 2.4
